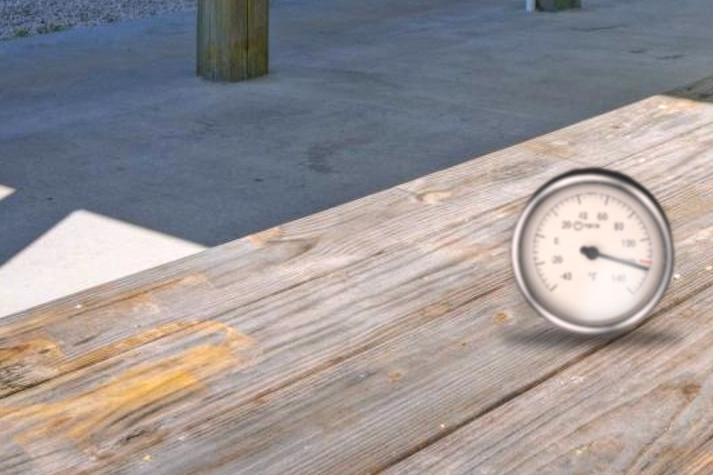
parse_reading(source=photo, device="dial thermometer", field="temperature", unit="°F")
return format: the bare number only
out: 120
